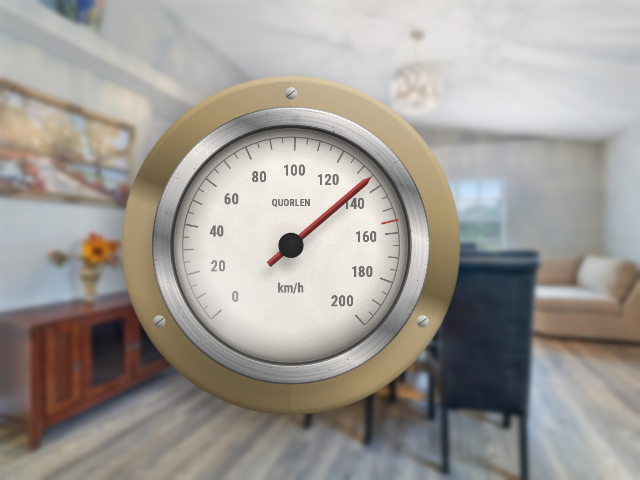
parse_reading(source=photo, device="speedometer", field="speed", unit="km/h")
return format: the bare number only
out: 135
